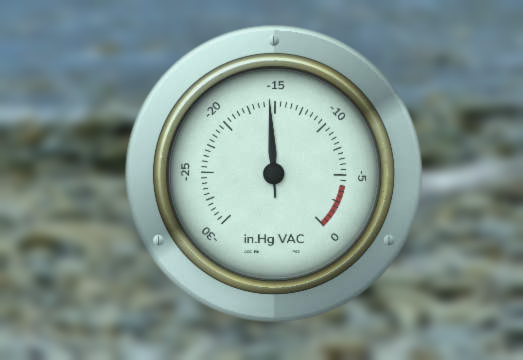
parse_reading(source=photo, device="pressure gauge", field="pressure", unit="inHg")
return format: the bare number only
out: -15.5
